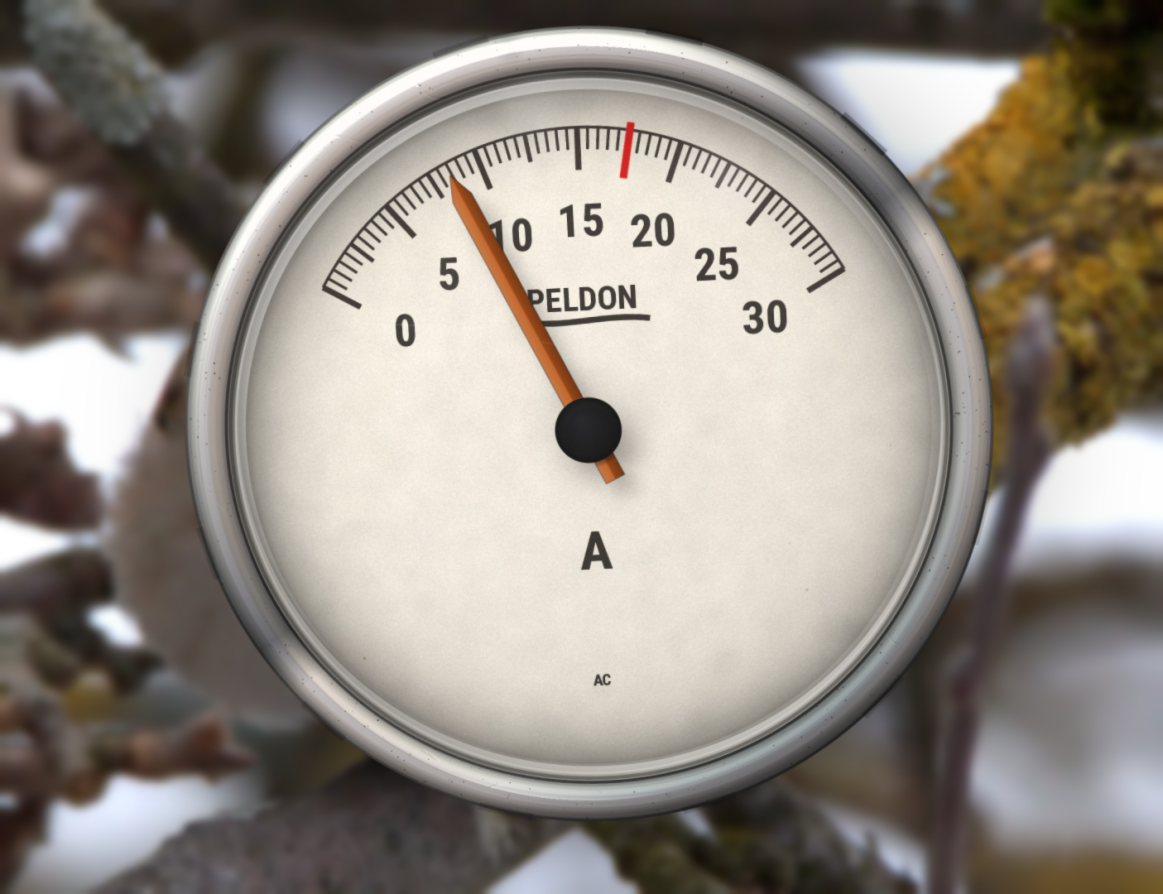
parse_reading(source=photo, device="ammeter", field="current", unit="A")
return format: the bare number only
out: 8.5
